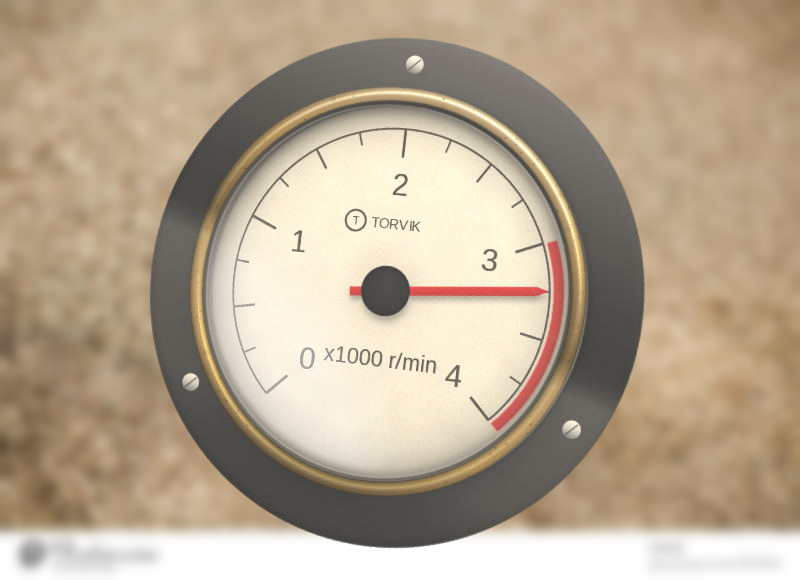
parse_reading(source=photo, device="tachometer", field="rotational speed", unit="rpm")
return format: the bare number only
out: 3250
